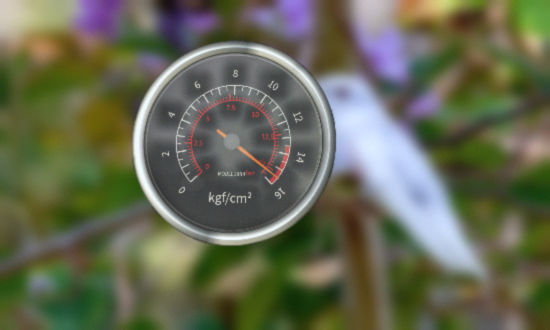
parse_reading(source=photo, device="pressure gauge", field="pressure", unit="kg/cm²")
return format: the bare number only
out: 15.5
